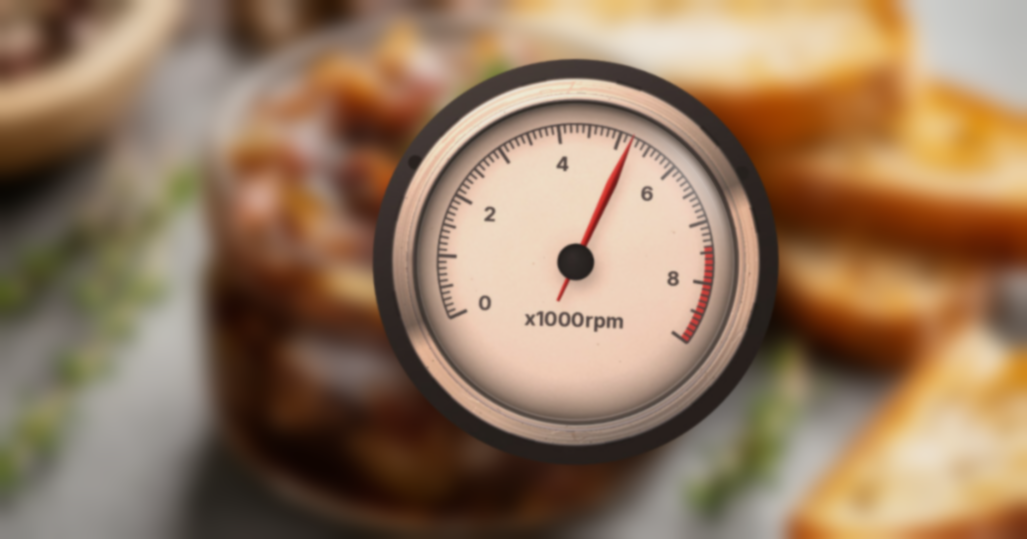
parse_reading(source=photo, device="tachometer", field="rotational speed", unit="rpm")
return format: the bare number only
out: 5200
